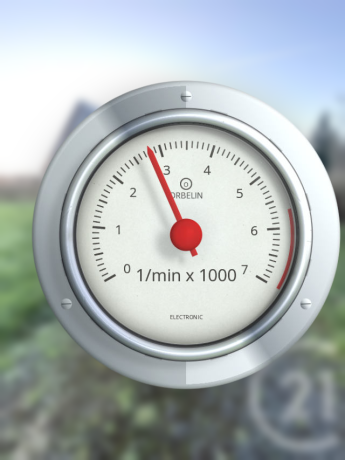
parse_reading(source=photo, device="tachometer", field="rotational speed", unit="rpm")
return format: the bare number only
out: 2800
